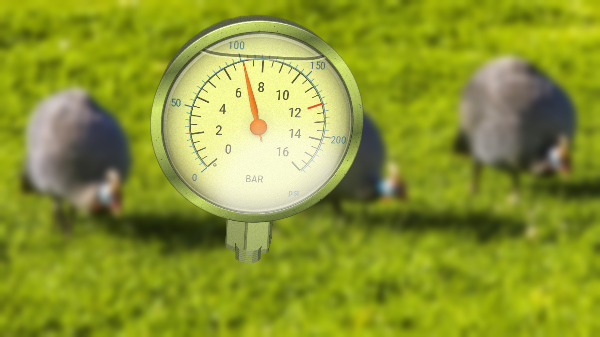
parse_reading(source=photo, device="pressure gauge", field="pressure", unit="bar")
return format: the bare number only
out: 7
